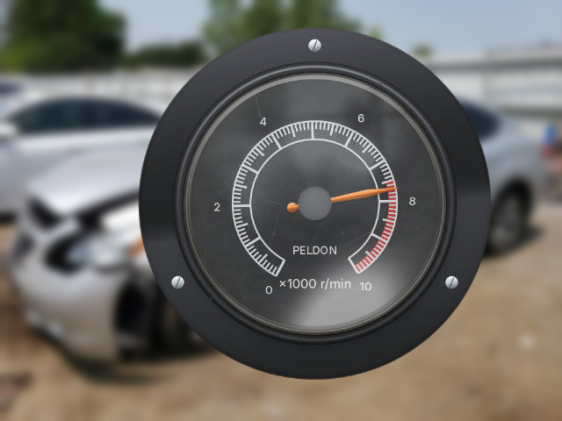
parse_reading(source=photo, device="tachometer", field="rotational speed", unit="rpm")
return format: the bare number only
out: 7700
